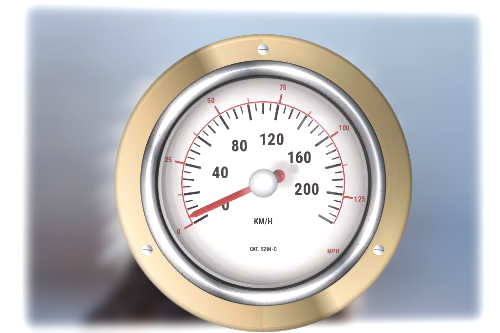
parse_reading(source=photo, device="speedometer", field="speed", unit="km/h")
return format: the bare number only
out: 5
